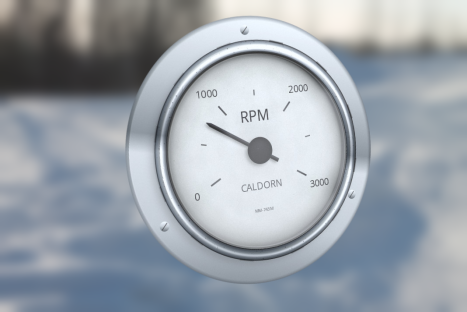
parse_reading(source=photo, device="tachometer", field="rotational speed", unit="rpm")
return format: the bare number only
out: 750
